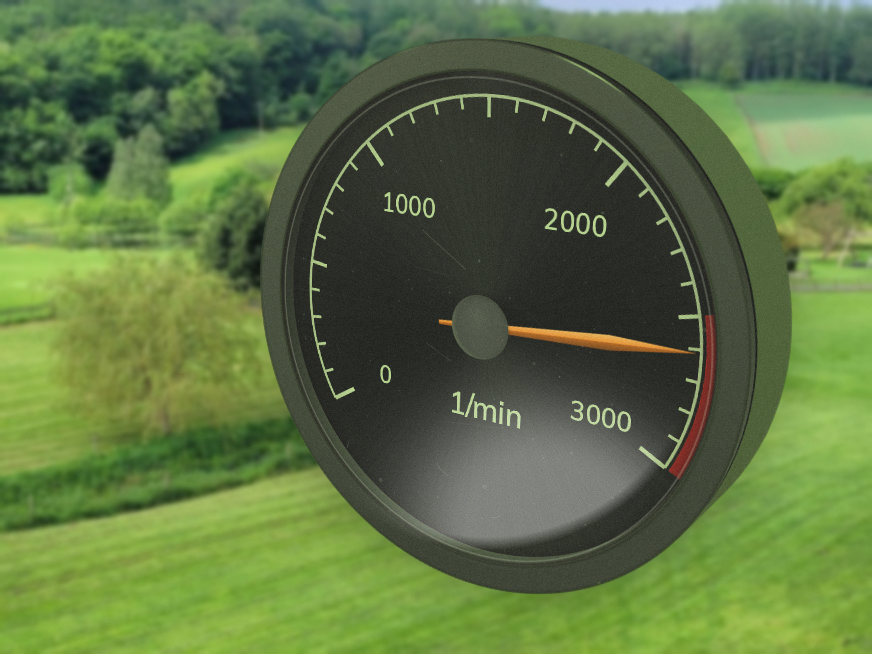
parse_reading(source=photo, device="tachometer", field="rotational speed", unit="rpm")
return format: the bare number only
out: 2600
